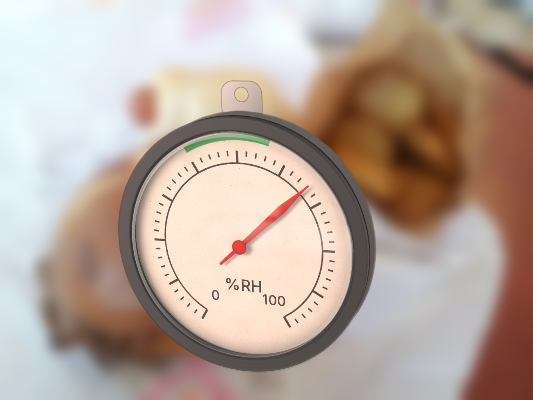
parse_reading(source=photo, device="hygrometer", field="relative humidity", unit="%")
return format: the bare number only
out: 66
